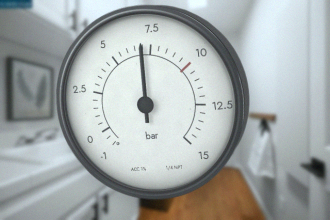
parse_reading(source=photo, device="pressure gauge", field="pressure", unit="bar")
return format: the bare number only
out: 7
